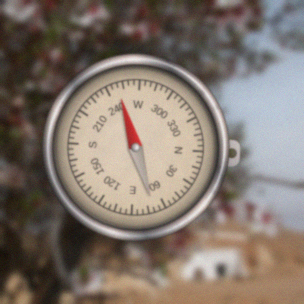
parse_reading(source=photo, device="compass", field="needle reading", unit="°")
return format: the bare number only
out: 250
